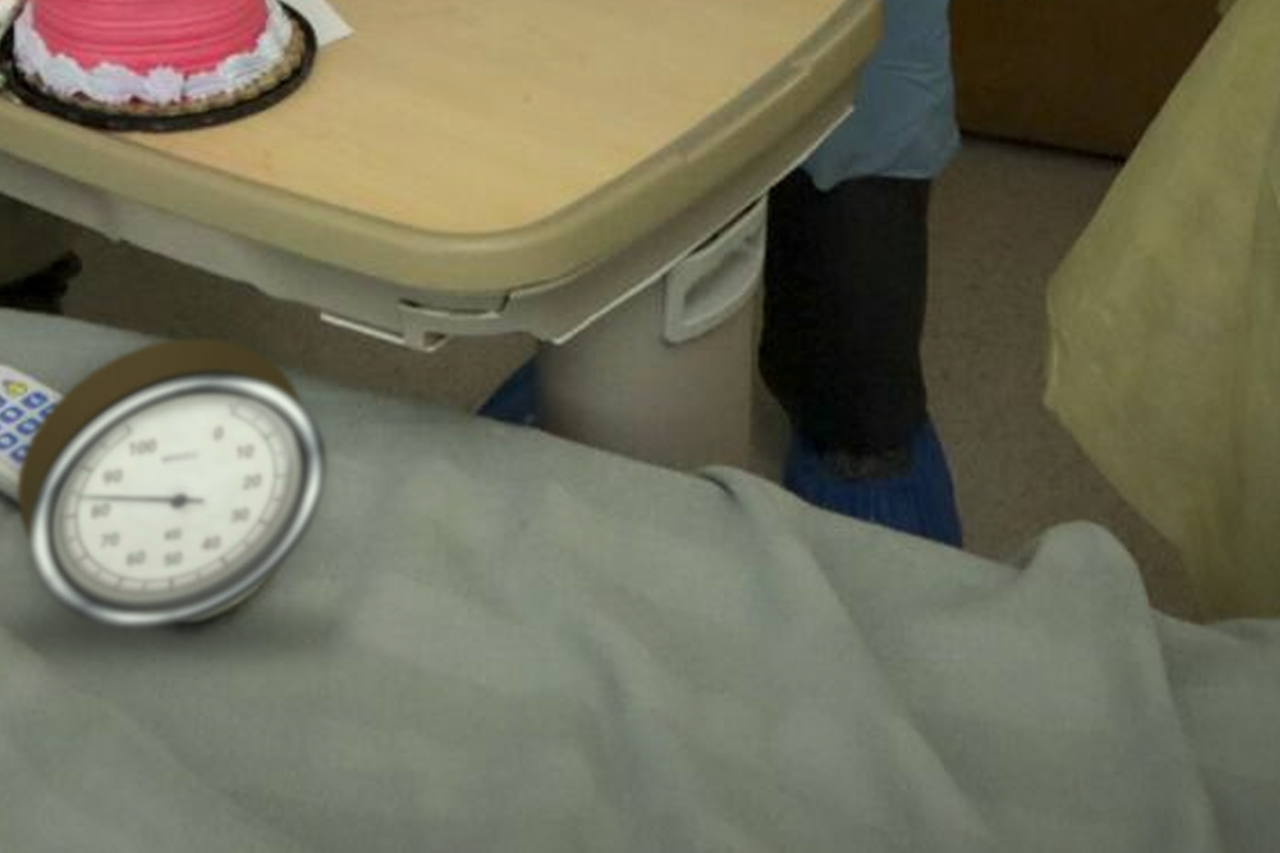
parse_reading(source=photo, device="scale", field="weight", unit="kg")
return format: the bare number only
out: 85
